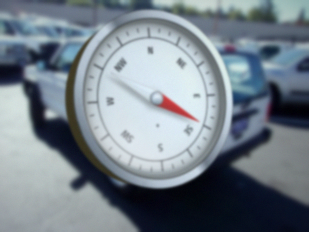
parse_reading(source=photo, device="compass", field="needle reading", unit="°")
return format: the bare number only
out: 120
